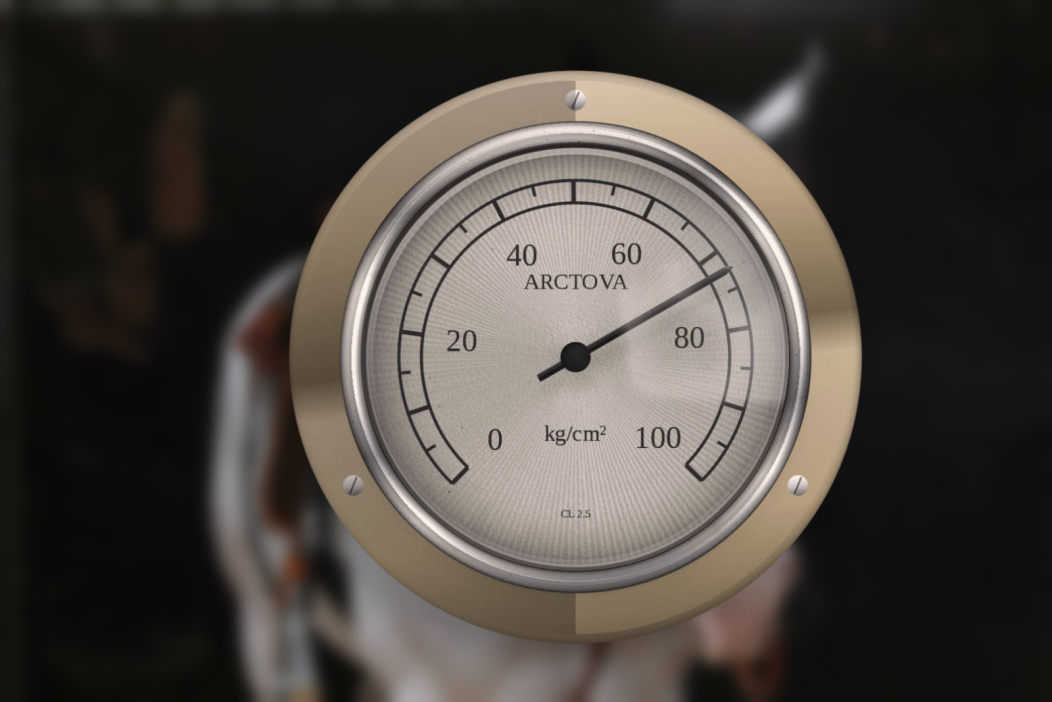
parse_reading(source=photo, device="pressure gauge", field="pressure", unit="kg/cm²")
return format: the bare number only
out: 72.5
